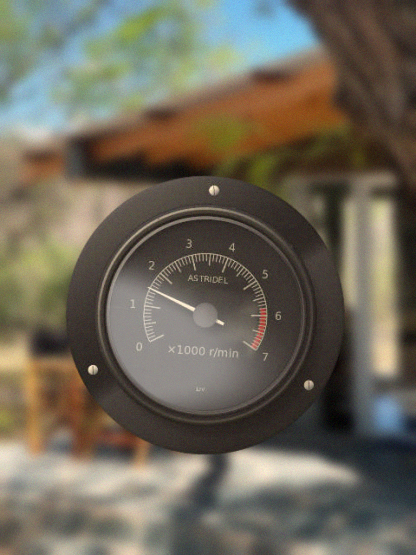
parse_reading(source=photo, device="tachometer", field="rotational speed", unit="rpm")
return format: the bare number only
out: 1500
